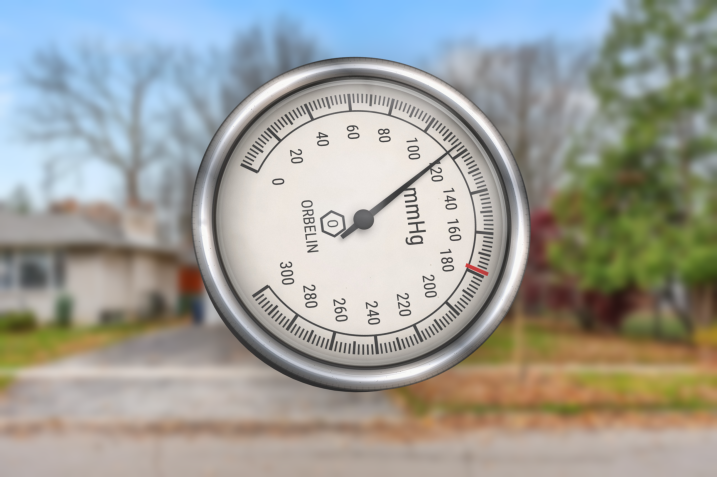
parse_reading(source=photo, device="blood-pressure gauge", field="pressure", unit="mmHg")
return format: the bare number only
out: 116
